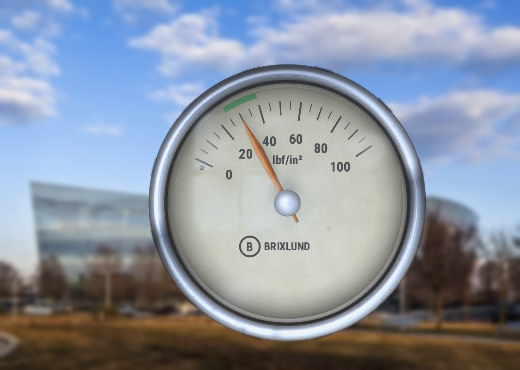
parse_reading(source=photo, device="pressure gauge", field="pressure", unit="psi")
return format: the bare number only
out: 30
